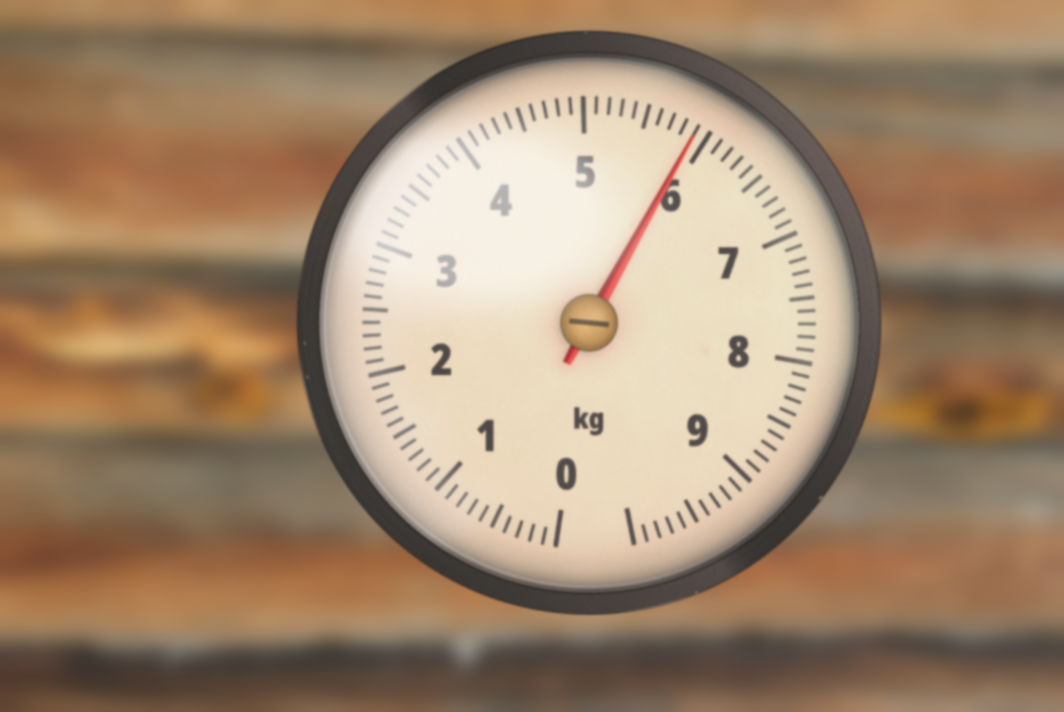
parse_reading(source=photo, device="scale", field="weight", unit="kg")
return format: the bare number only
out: 5.9
